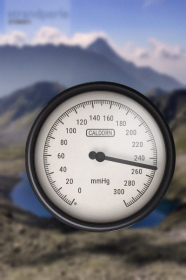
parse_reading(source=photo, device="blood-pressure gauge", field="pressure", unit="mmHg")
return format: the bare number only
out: 250
